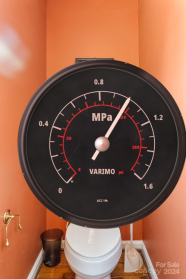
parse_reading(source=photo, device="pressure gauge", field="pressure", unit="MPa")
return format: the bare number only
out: 1
